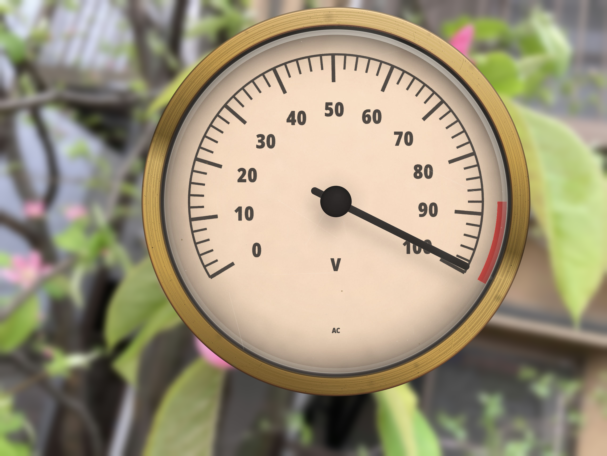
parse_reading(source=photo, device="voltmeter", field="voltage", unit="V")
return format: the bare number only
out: 99
